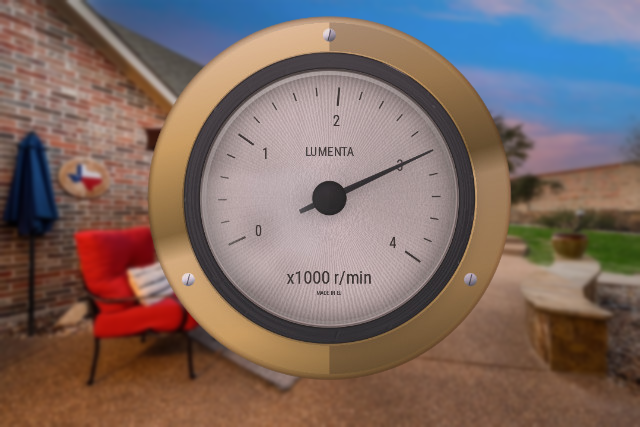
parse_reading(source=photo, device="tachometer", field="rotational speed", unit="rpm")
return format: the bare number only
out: 3000
